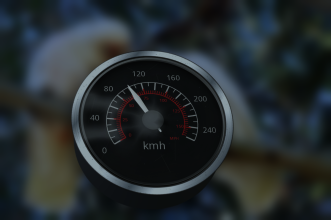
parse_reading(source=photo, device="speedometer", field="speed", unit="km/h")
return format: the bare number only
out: 100
